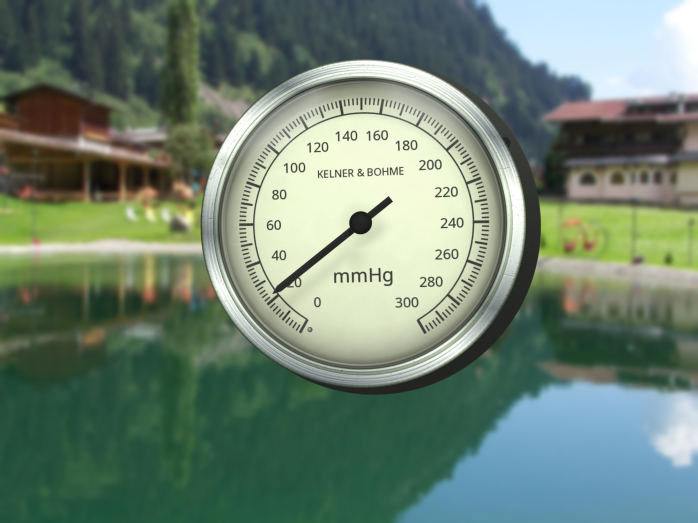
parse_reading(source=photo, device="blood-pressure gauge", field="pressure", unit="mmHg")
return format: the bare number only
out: 22
